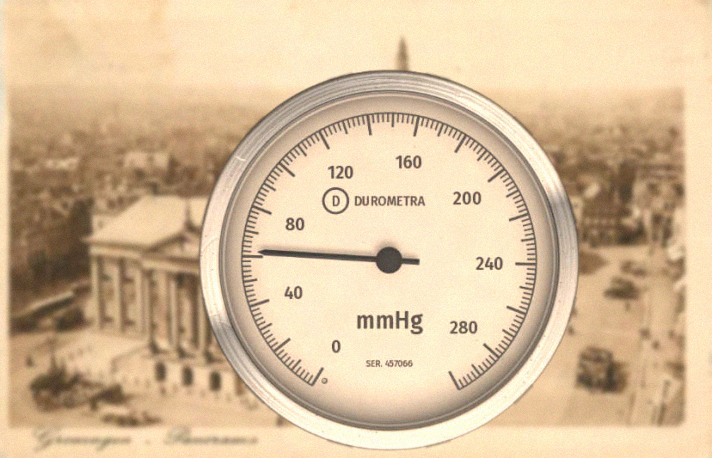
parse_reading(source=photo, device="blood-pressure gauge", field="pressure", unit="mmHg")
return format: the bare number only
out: 62
